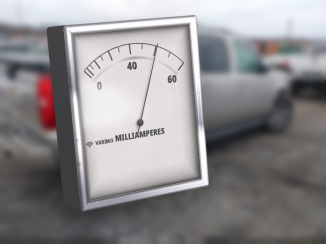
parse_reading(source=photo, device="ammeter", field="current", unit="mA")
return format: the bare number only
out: 50
